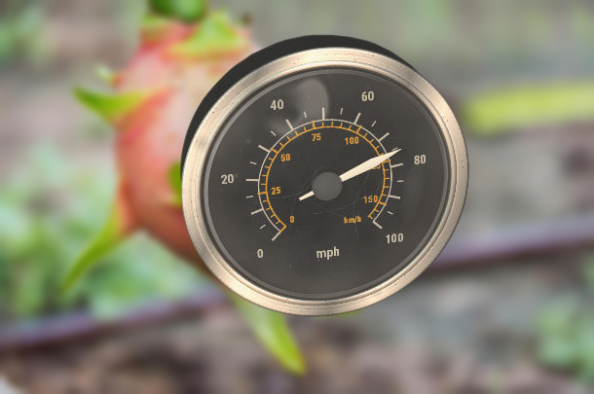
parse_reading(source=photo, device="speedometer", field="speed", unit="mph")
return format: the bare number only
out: 75
